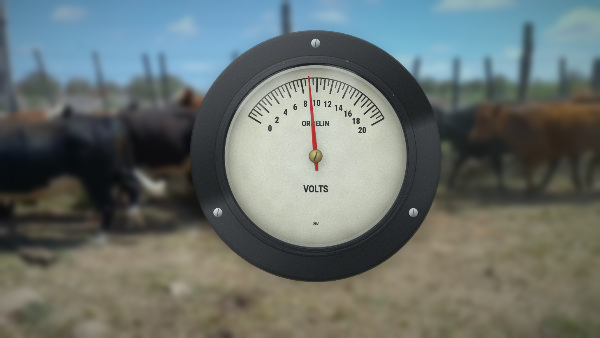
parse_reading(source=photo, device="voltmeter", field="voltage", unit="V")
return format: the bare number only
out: 9
